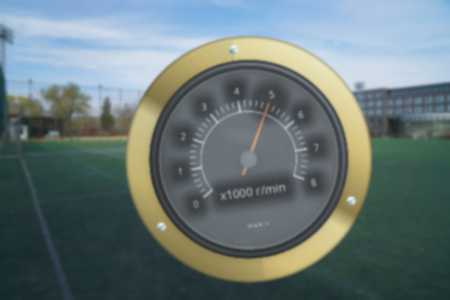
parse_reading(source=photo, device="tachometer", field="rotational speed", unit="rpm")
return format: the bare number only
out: 5000
